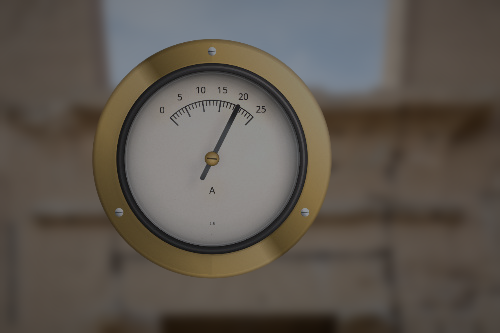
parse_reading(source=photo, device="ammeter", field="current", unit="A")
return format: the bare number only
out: 20
